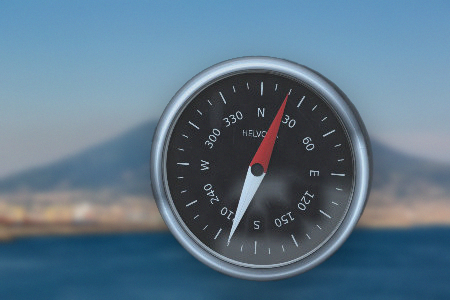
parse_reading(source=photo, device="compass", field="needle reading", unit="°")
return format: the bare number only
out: 20
